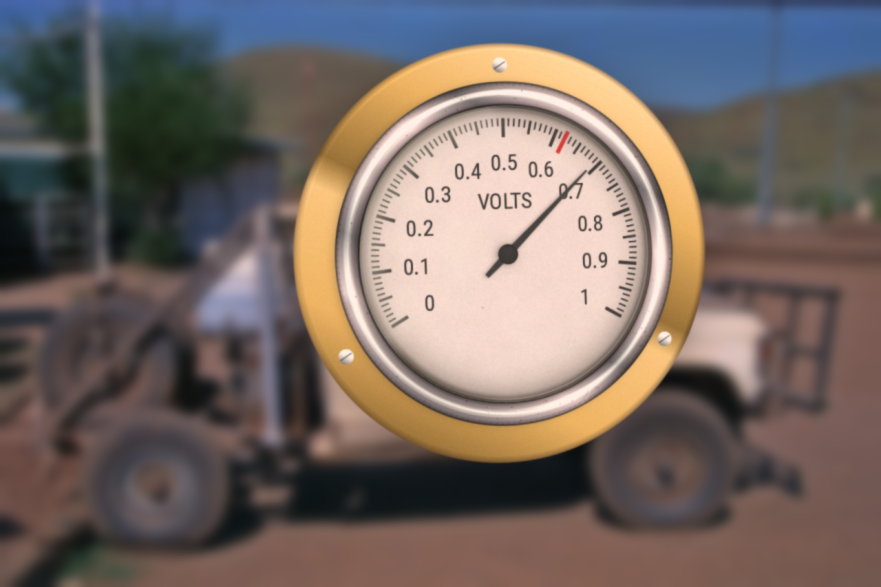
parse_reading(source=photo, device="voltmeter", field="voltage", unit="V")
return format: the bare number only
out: 0.69
